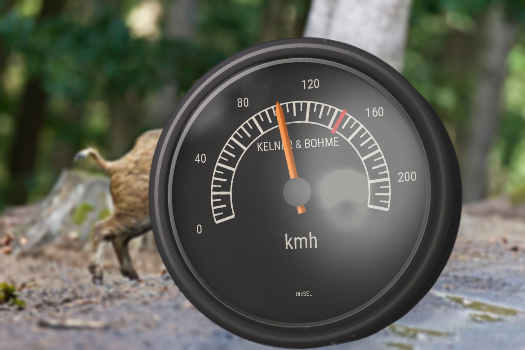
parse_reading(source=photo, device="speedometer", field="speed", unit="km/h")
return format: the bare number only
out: 100
